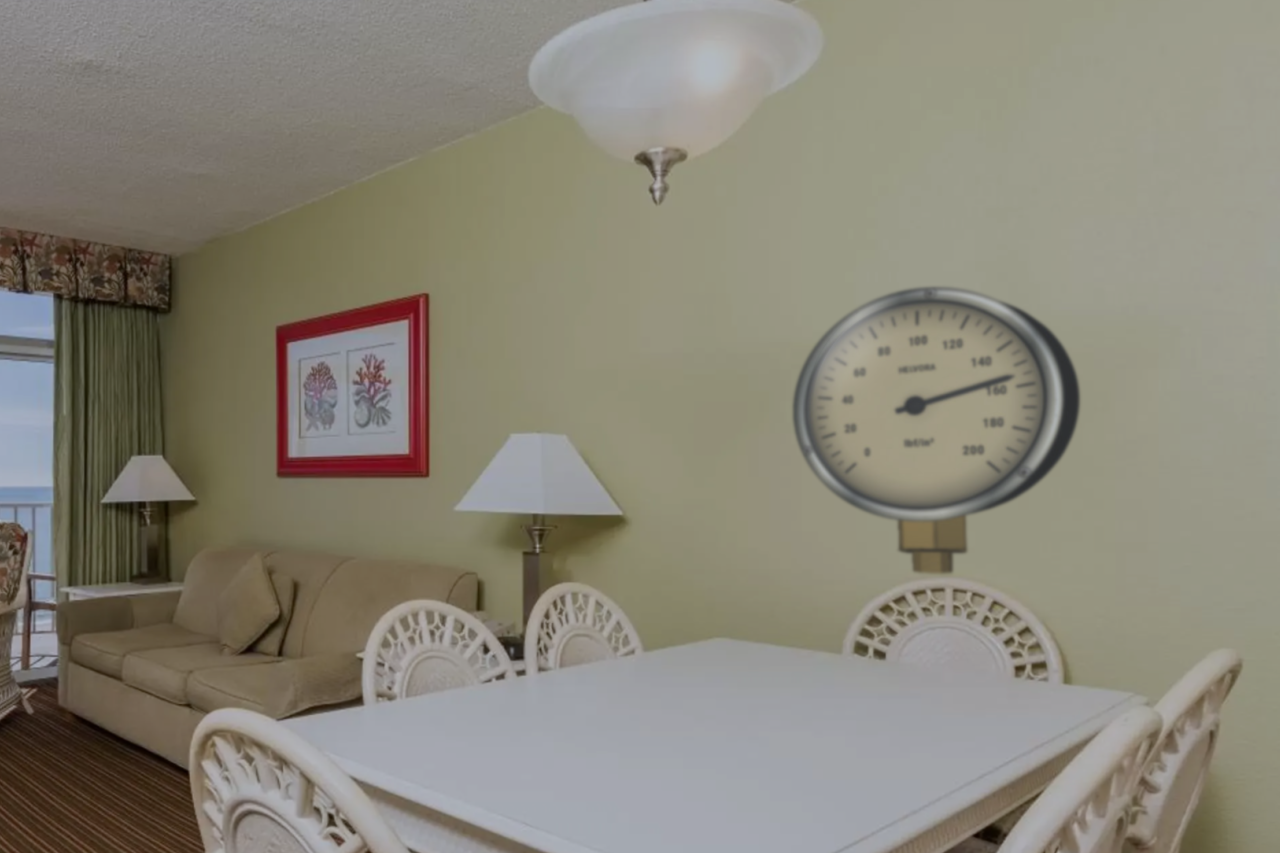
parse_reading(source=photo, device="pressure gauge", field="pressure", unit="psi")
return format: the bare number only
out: 155
